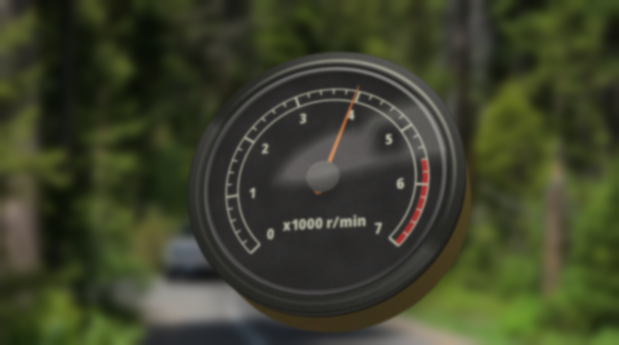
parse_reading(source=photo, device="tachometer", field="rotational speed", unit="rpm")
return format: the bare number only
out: 4000
